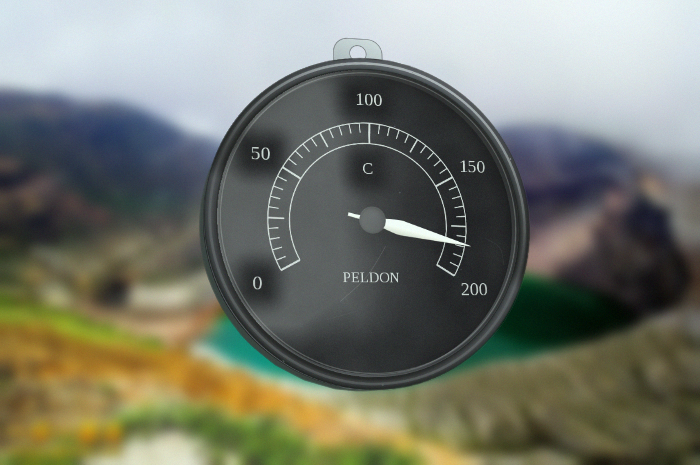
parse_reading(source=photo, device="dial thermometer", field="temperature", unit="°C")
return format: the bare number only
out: 185
